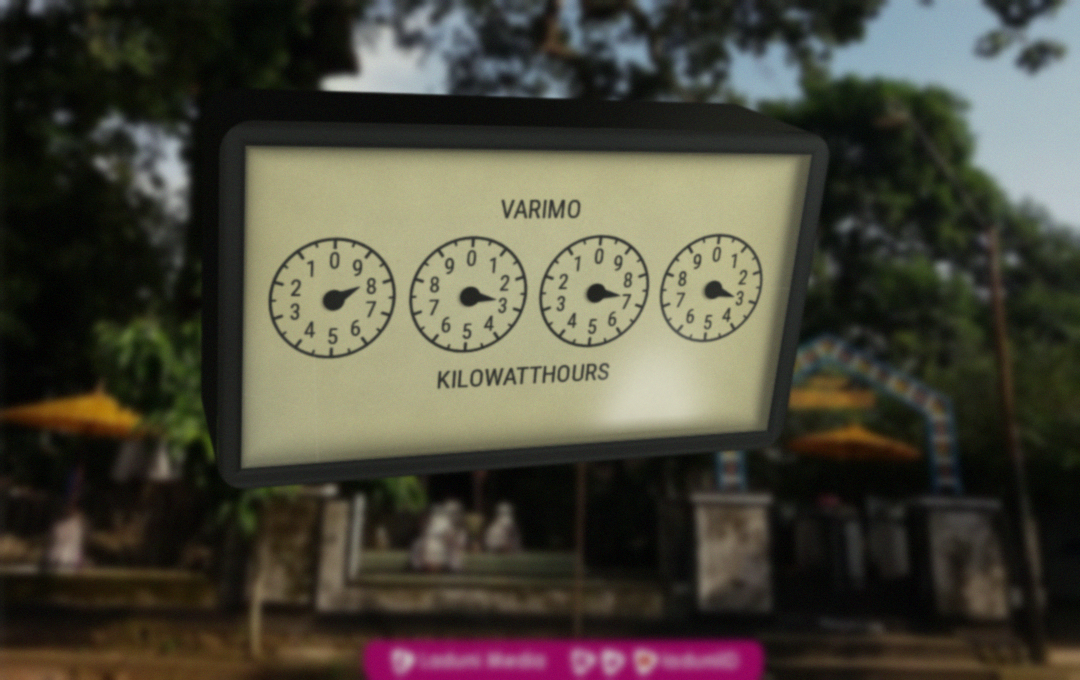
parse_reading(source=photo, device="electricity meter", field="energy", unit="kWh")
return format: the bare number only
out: 8273
